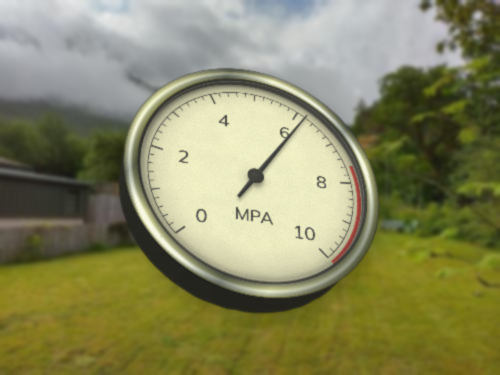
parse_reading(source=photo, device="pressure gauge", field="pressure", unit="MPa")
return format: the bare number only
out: 6.2
